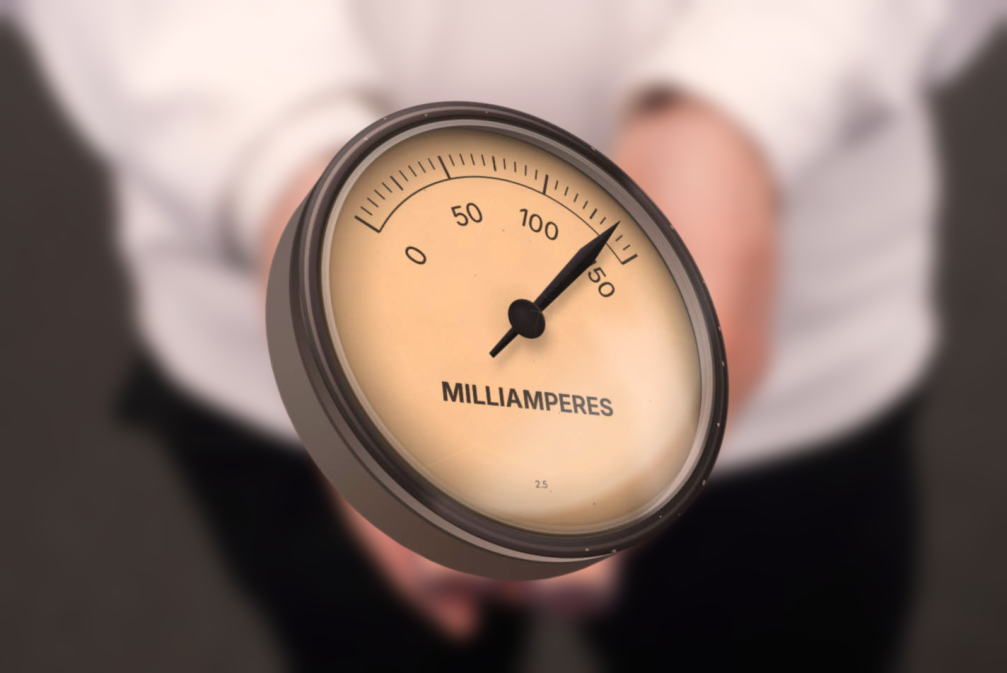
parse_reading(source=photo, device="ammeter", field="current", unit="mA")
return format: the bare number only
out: 135
